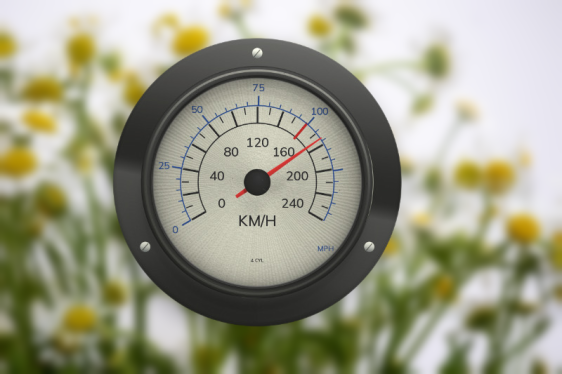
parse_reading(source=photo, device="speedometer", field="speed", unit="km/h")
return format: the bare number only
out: 175
